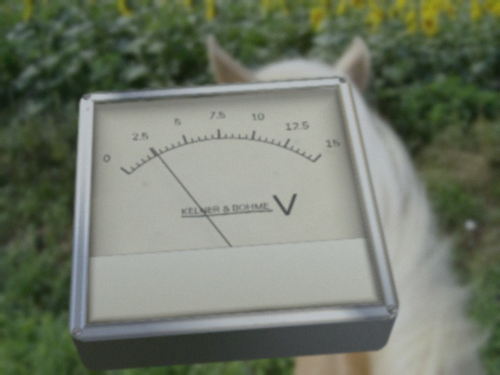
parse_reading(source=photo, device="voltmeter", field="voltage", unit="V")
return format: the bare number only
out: 2.5
